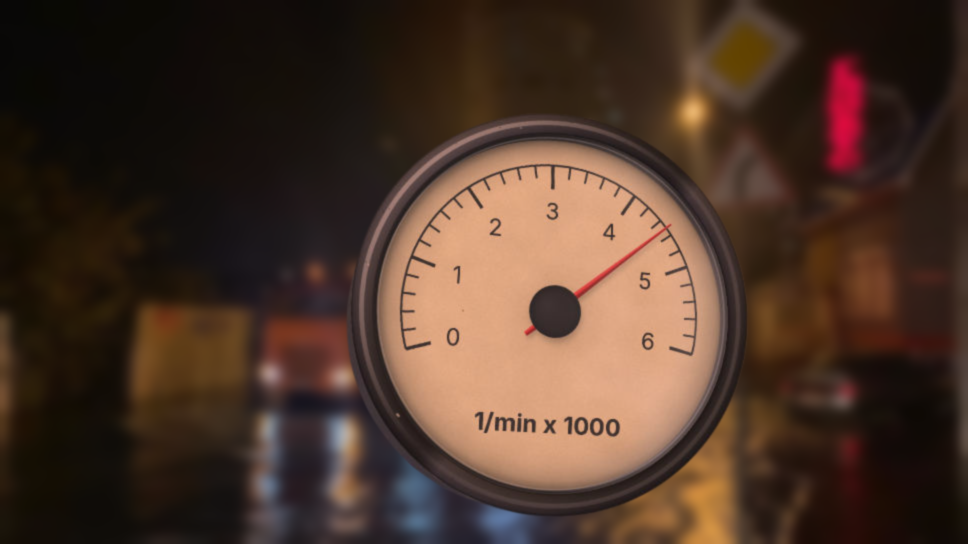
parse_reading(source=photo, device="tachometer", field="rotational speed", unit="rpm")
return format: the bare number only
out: 4500
